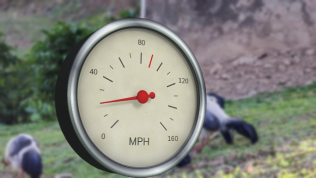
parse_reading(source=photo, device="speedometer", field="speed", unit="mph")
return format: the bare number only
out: 20
